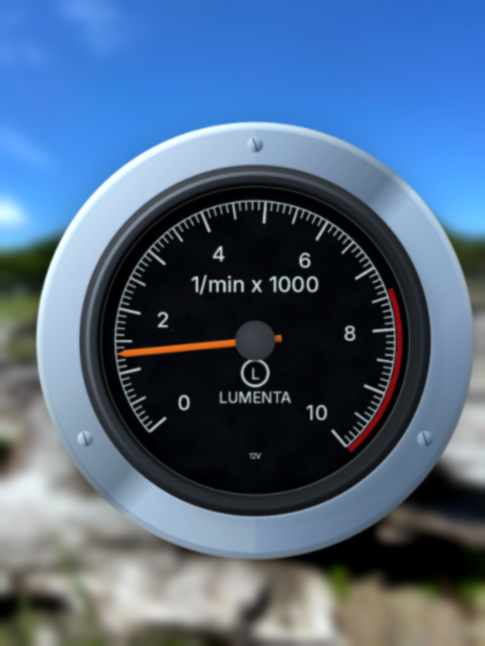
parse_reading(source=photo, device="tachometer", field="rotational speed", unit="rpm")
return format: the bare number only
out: 1300
